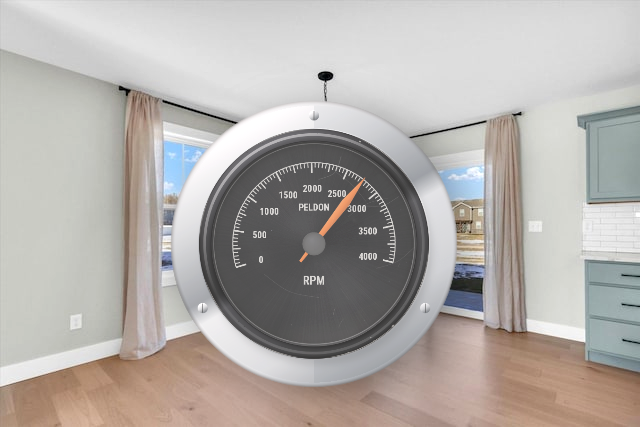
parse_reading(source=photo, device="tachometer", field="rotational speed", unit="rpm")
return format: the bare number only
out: 2750
